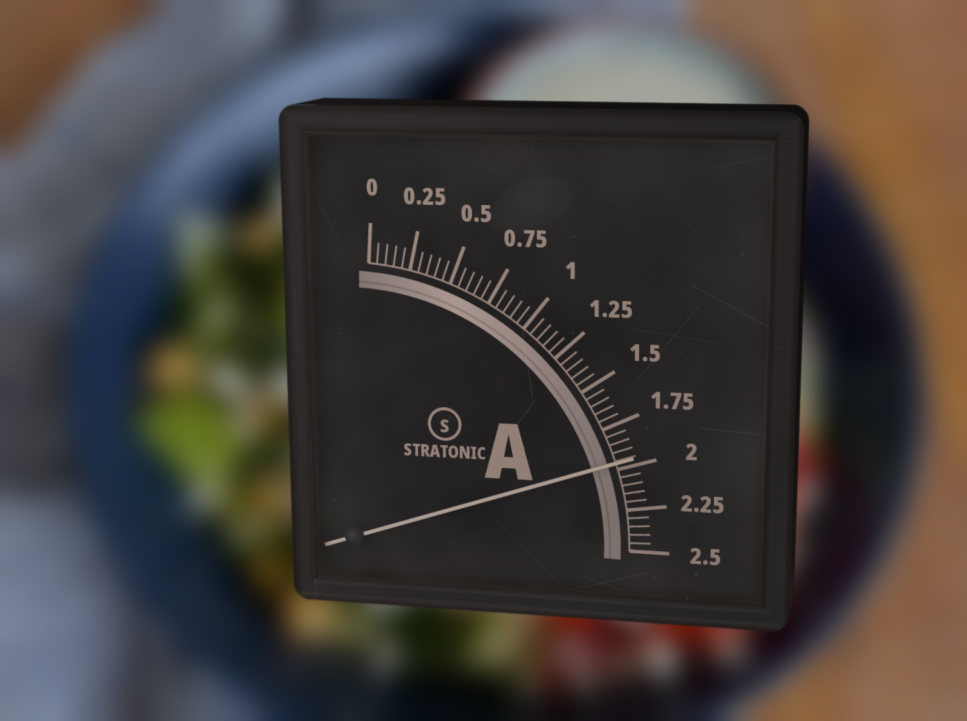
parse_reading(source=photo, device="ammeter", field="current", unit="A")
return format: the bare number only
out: 1.95
